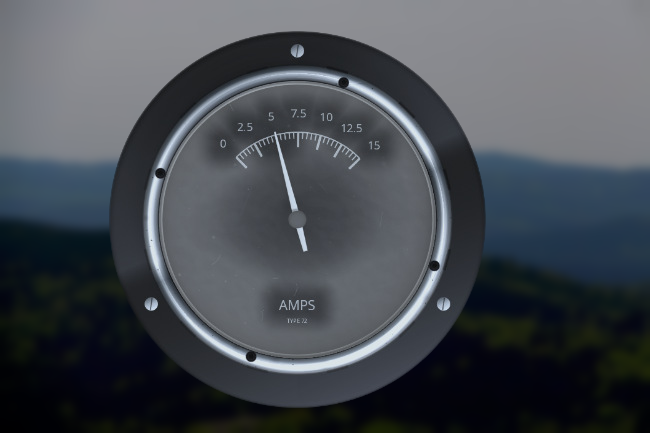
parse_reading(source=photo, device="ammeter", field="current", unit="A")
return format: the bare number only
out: 5
